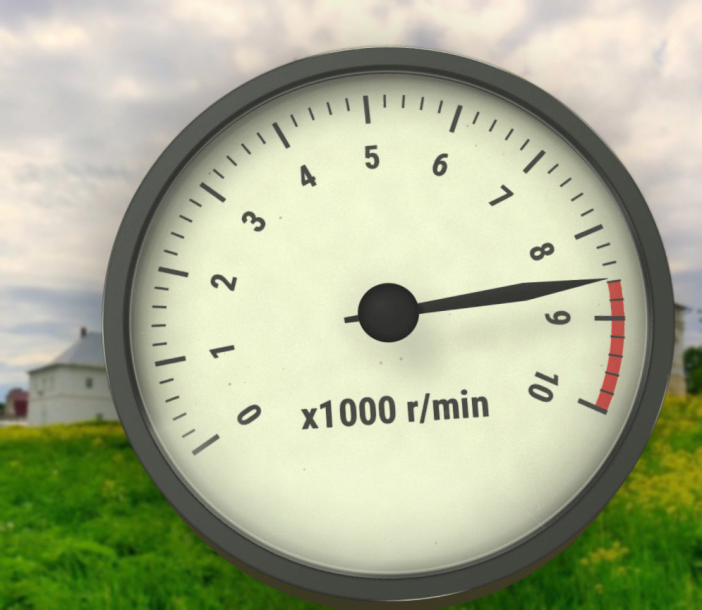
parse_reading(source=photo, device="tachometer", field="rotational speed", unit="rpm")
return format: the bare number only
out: 8600
